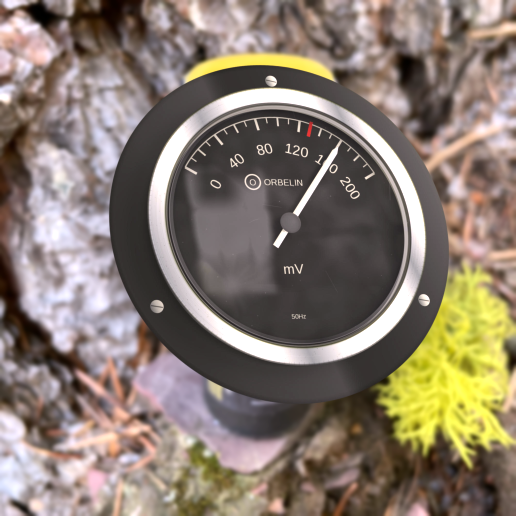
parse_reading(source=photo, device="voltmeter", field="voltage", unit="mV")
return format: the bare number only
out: 160
